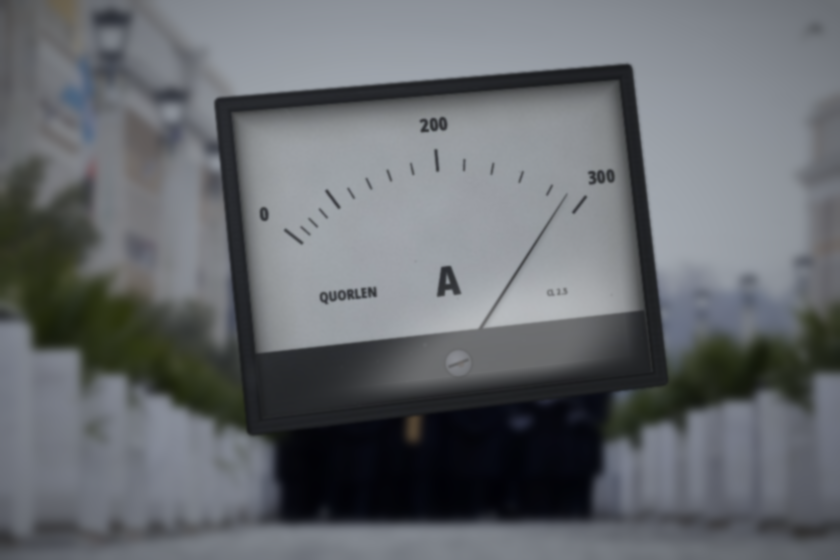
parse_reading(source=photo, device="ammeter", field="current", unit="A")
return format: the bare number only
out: 290
